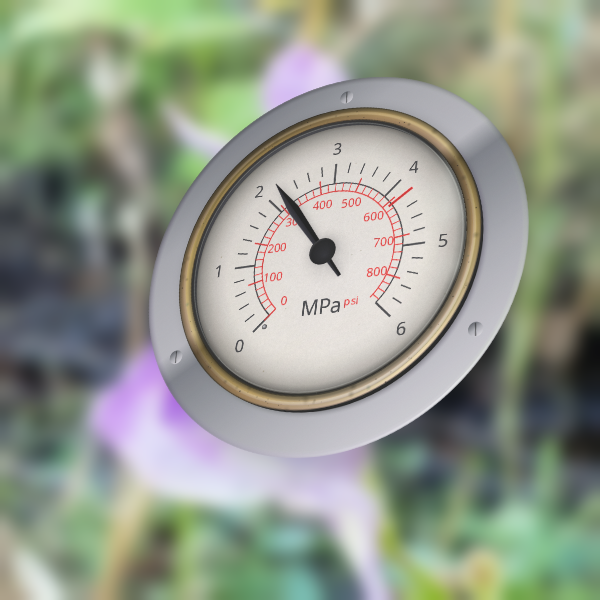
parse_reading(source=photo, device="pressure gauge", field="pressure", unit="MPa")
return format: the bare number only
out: 2.2
